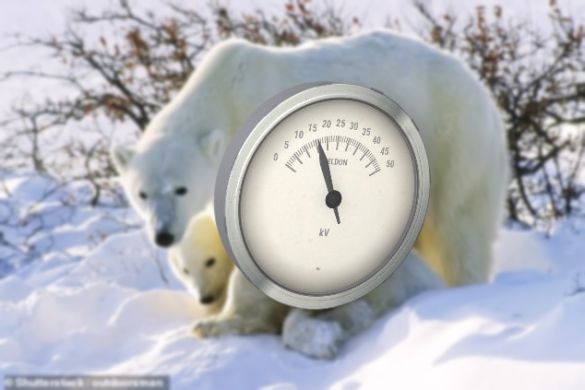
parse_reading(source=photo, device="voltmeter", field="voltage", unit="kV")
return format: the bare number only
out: 15
